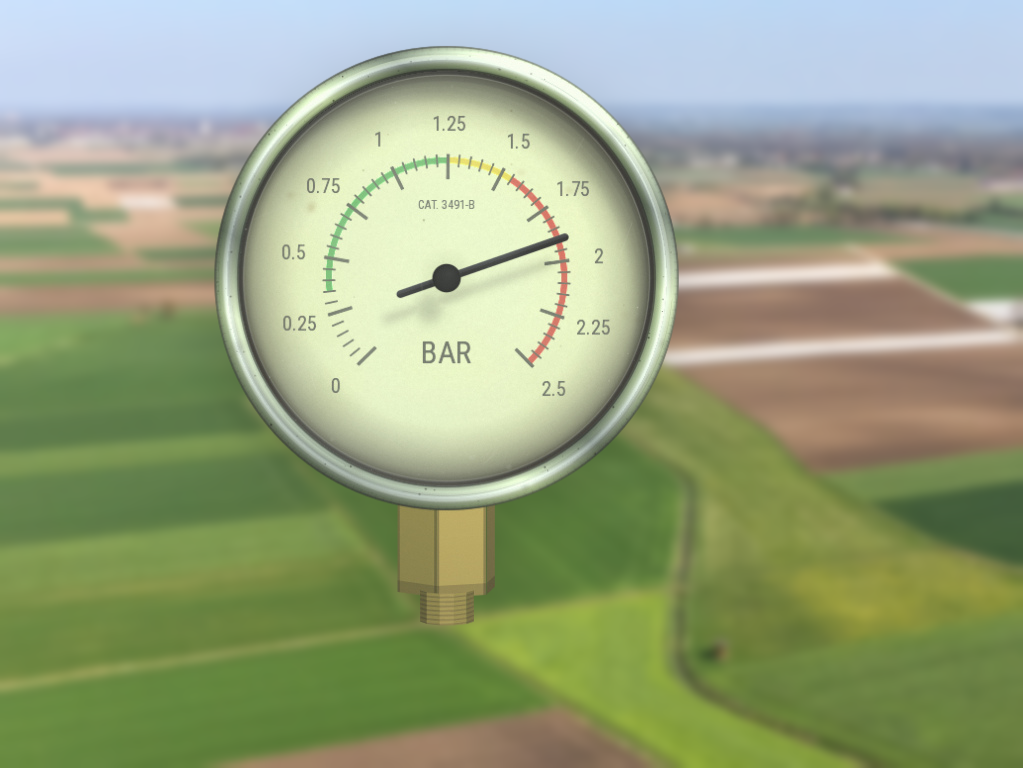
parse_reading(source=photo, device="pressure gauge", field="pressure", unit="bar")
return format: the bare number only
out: 1.9
